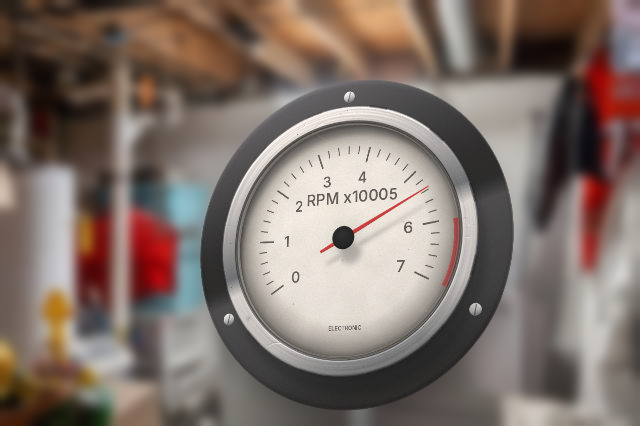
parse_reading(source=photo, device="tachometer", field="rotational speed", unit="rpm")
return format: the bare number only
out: 5400
